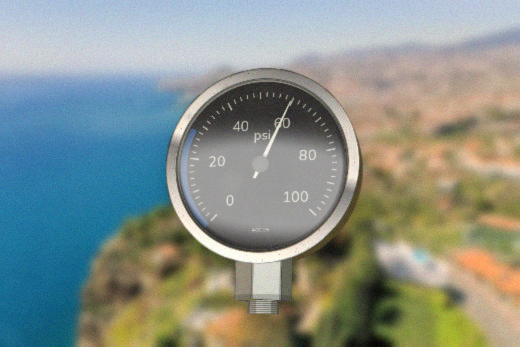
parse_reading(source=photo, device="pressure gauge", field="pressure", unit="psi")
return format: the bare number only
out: 60
